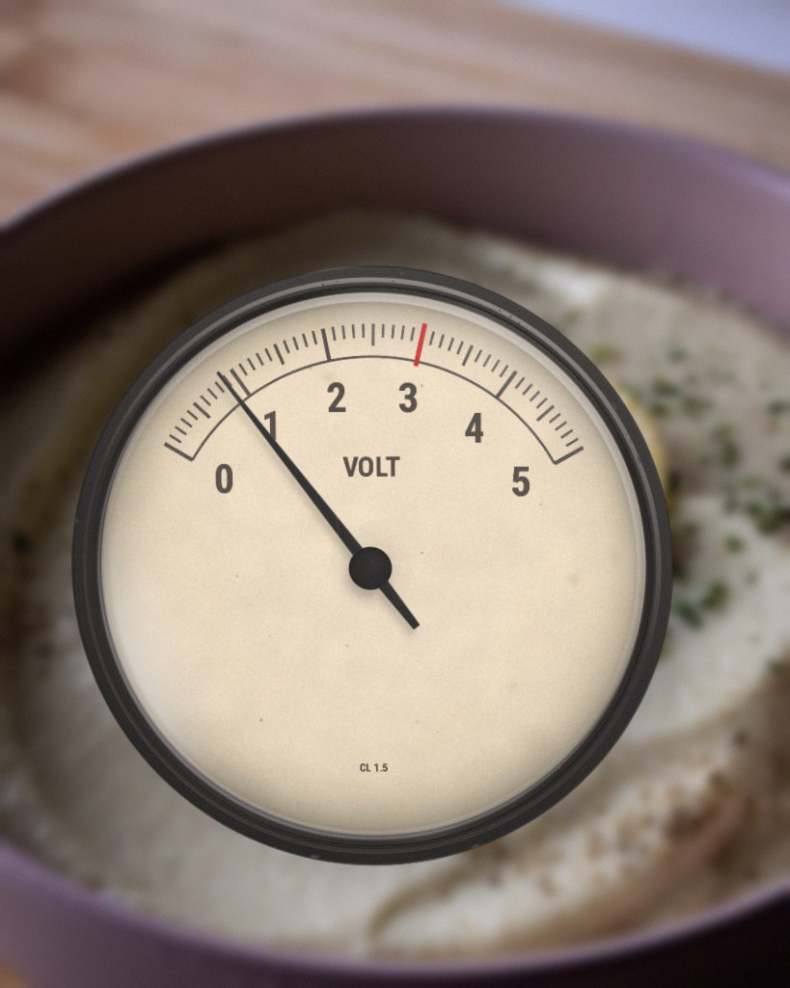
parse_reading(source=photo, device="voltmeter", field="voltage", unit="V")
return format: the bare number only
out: 0.9
